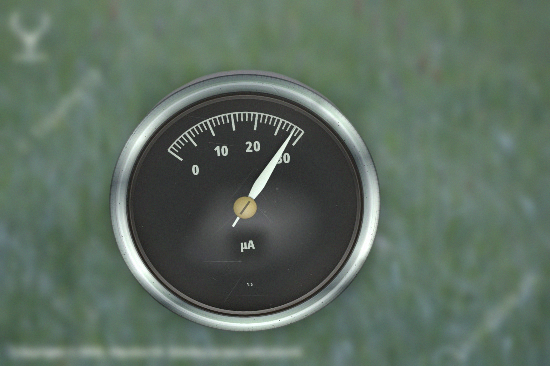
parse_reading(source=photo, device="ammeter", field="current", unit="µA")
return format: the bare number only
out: 28
